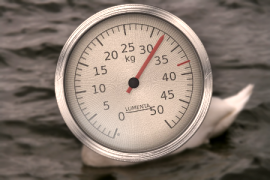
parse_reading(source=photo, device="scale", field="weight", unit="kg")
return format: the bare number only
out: 32
